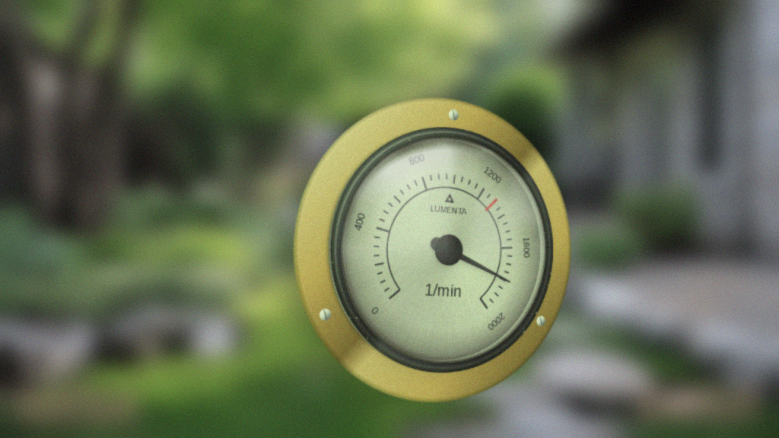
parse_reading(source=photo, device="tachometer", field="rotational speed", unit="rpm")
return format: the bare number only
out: 1800
